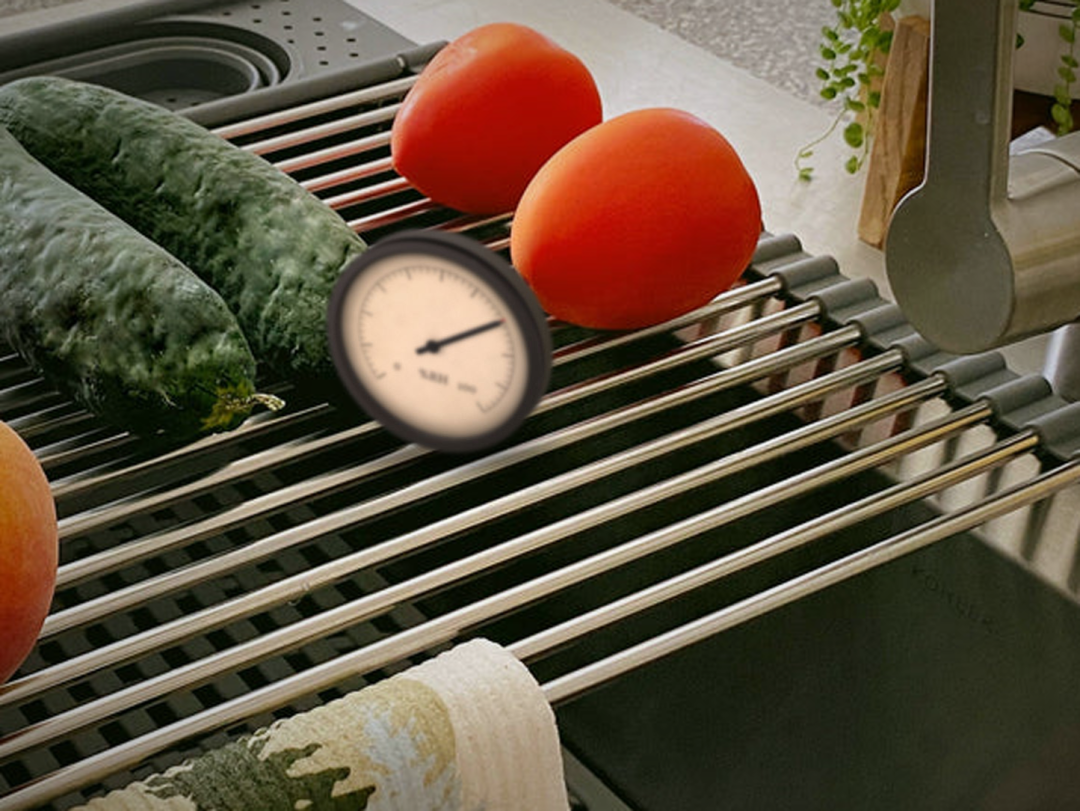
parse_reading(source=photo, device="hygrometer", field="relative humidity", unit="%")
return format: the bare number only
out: 70
